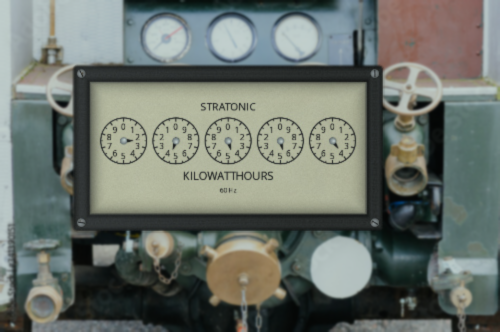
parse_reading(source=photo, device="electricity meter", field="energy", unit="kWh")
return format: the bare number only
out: 24454
